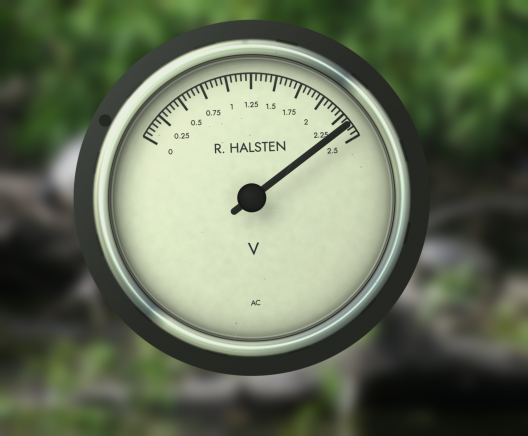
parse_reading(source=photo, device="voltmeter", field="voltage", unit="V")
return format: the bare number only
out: 2.35
